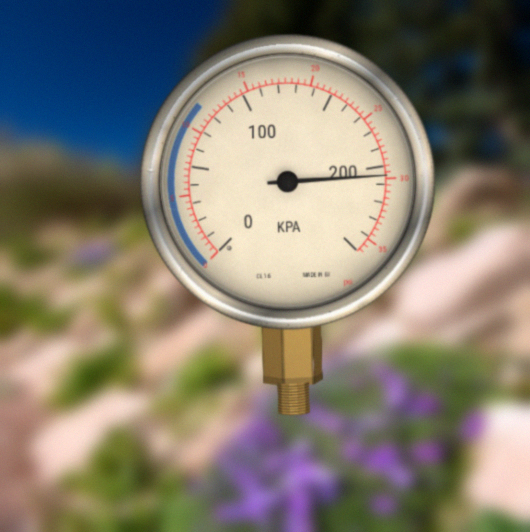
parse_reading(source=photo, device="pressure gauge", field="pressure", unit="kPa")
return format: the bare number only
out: 205
